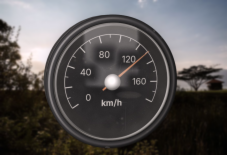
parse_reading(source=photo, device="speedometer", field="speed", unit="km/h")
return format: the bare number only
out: 130
